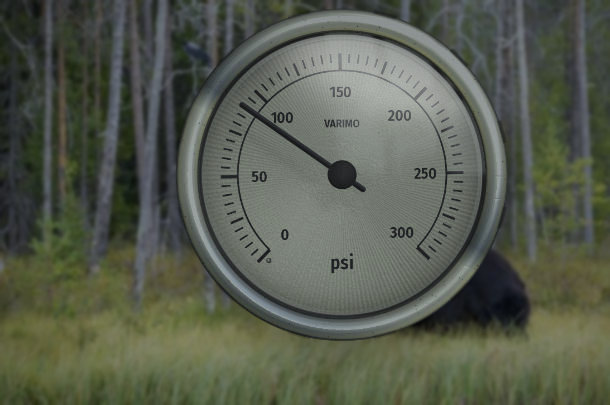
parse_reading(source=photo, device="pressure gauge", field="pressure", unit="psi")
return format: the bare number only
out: 90
